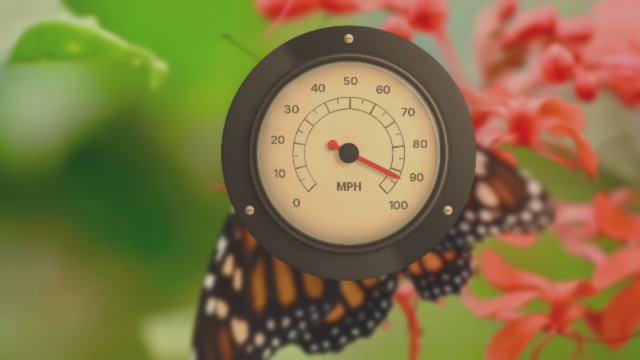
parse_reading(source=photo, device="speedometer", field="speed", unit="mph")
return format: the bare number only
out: 92.5
